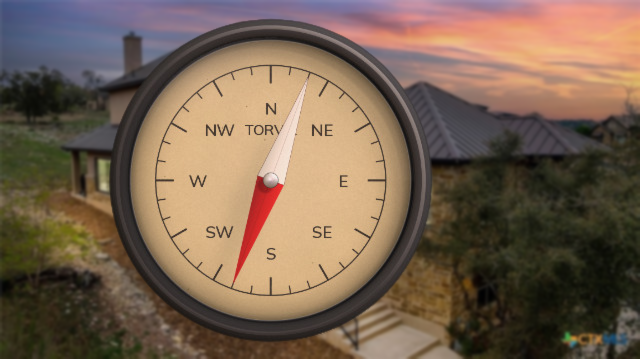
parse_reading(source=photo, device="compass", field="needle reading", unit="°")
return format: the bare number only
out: 200
